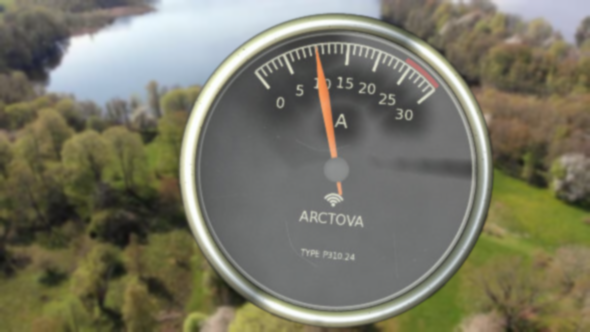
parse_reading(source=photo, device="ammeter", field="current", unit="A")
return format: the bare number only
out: 10
